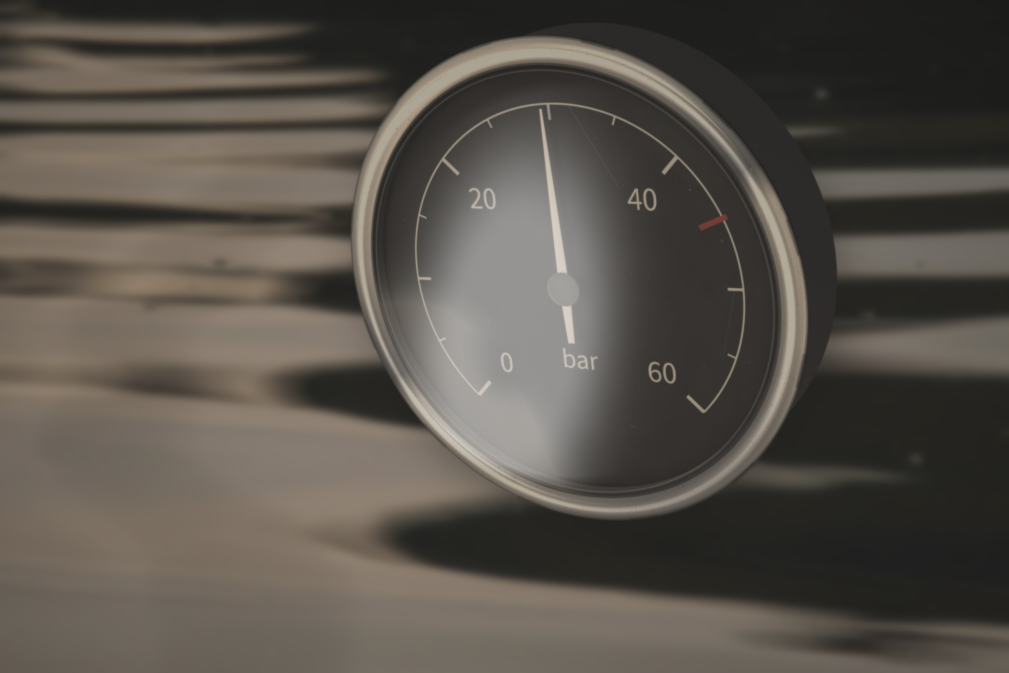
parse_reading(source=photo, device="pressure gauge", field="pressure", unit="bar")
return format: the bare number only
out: 30
